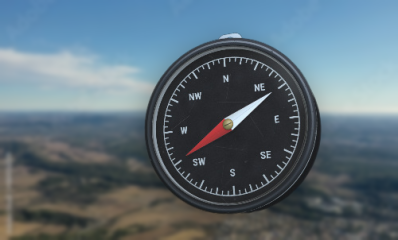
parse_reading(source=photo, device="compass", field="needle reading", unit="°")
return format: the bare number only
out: 240
